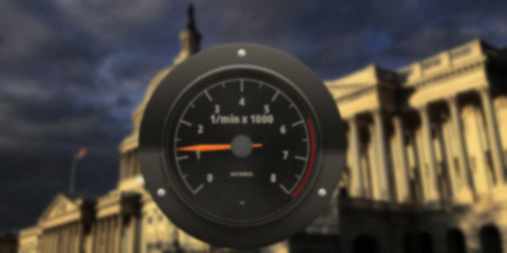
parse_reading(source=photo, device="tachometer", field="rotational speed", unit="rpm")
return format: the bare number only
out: 1250
